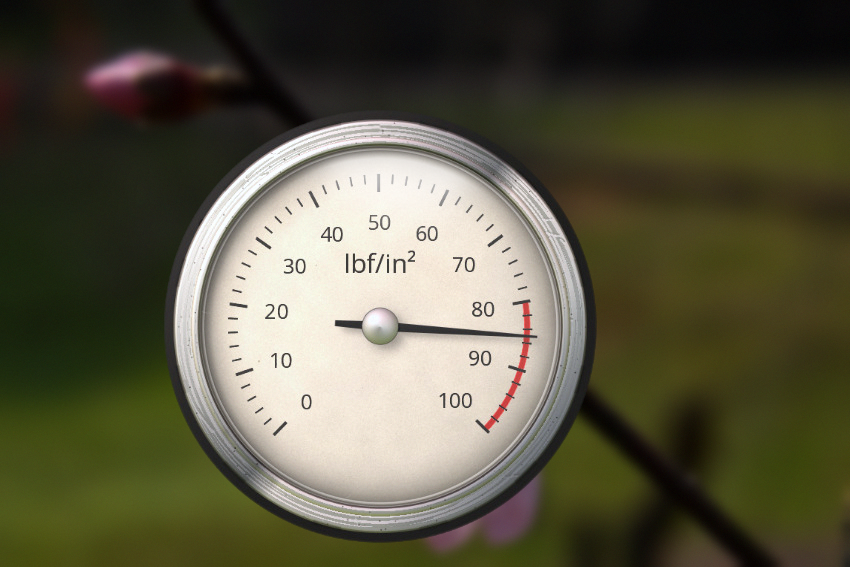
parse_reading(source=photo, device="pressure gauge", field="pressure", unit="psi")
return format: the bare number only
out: 85
